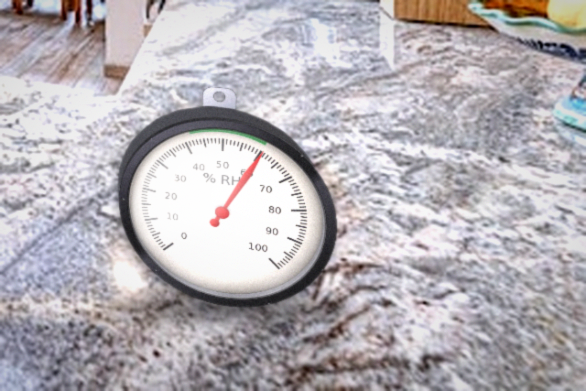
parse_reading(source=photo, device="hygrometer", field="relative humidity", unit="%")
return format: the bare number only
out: 60
